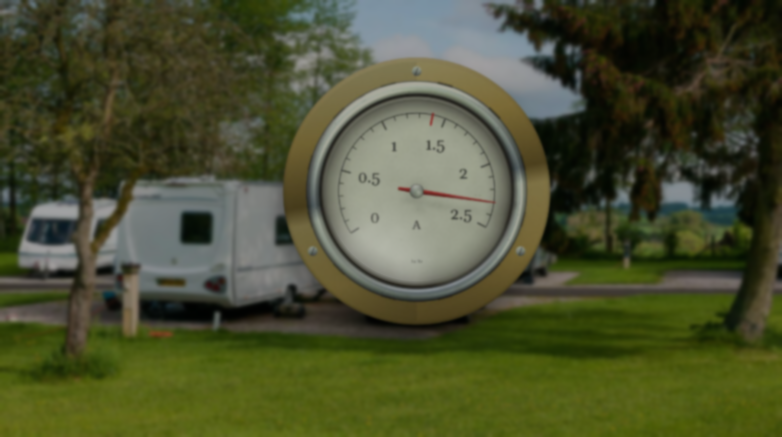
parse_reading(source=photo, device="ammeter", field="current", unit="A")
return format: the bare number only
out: 2.3
